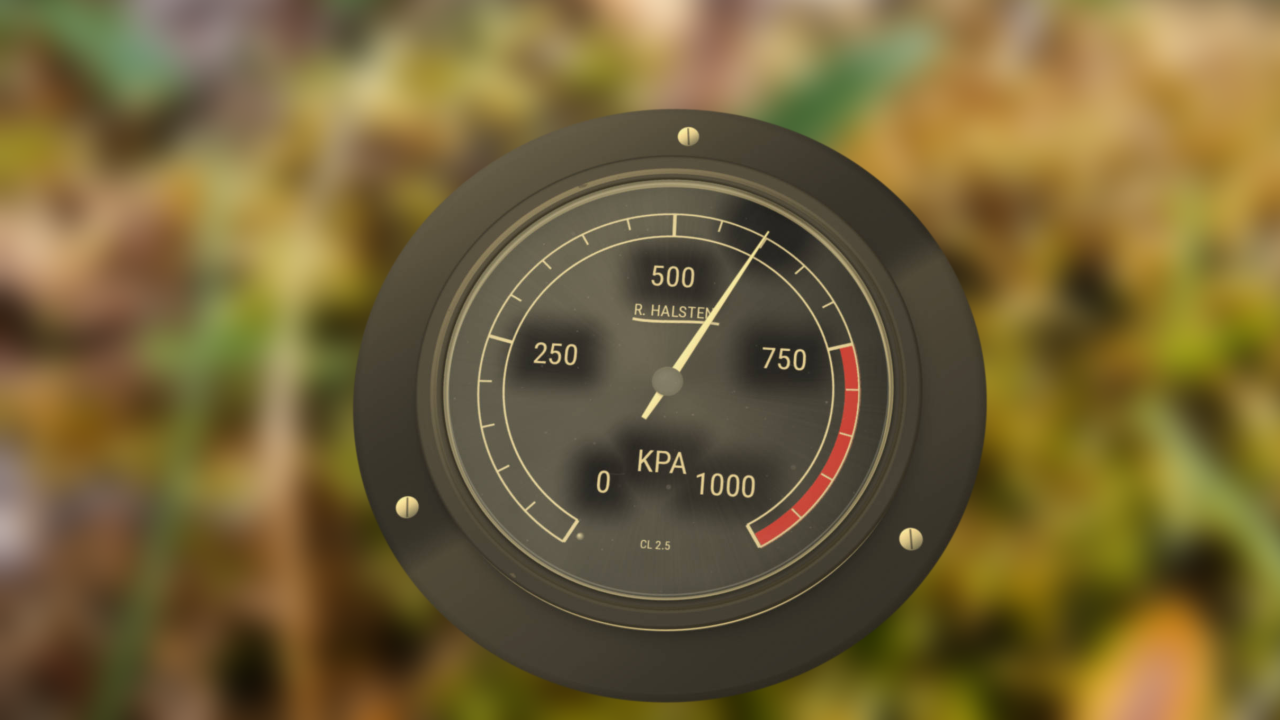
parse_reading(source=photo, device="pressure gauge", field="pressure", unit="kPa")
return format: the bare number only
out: 600
